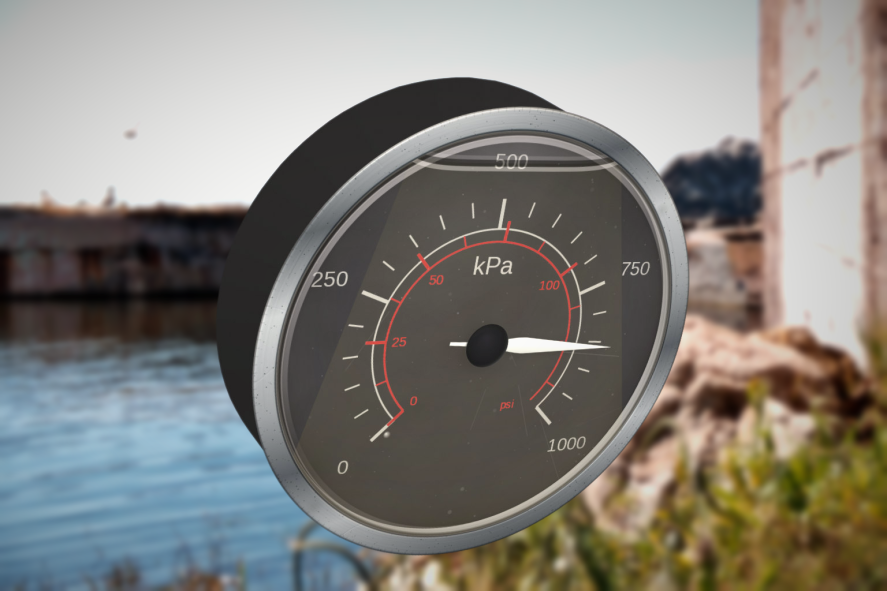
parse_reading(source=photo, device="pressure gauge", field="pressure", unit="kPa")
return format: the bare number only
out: 850
